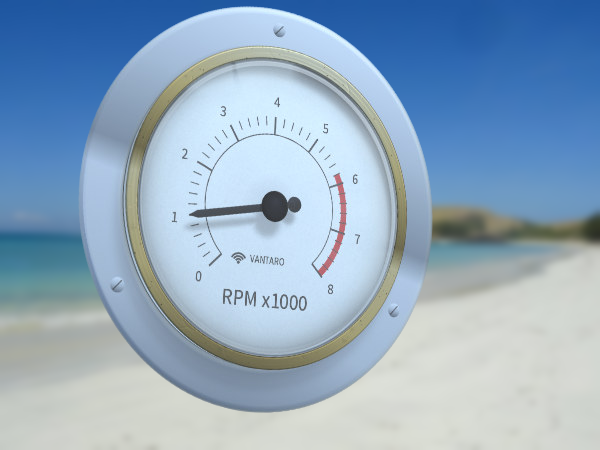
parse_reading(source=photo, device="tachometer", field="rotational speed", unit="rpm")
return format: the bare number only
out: 1000
